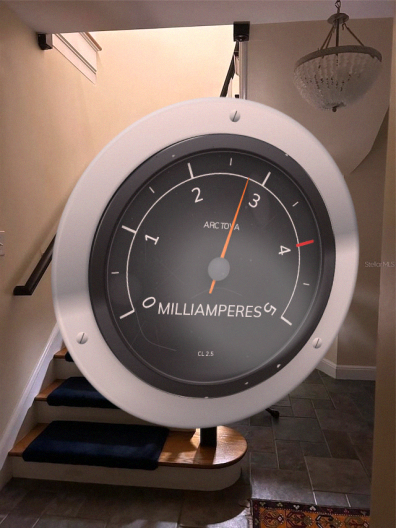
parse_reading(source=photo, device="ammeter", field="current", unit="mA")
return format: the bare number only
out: 2.75
